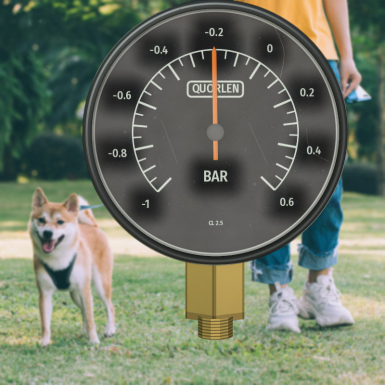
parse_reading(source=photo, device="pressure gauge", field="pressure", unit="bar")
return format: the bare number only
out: -0.2
